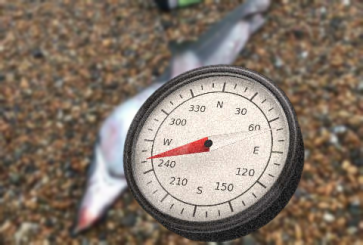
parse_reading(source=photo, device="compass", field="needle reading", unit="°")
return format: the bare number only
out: 250
